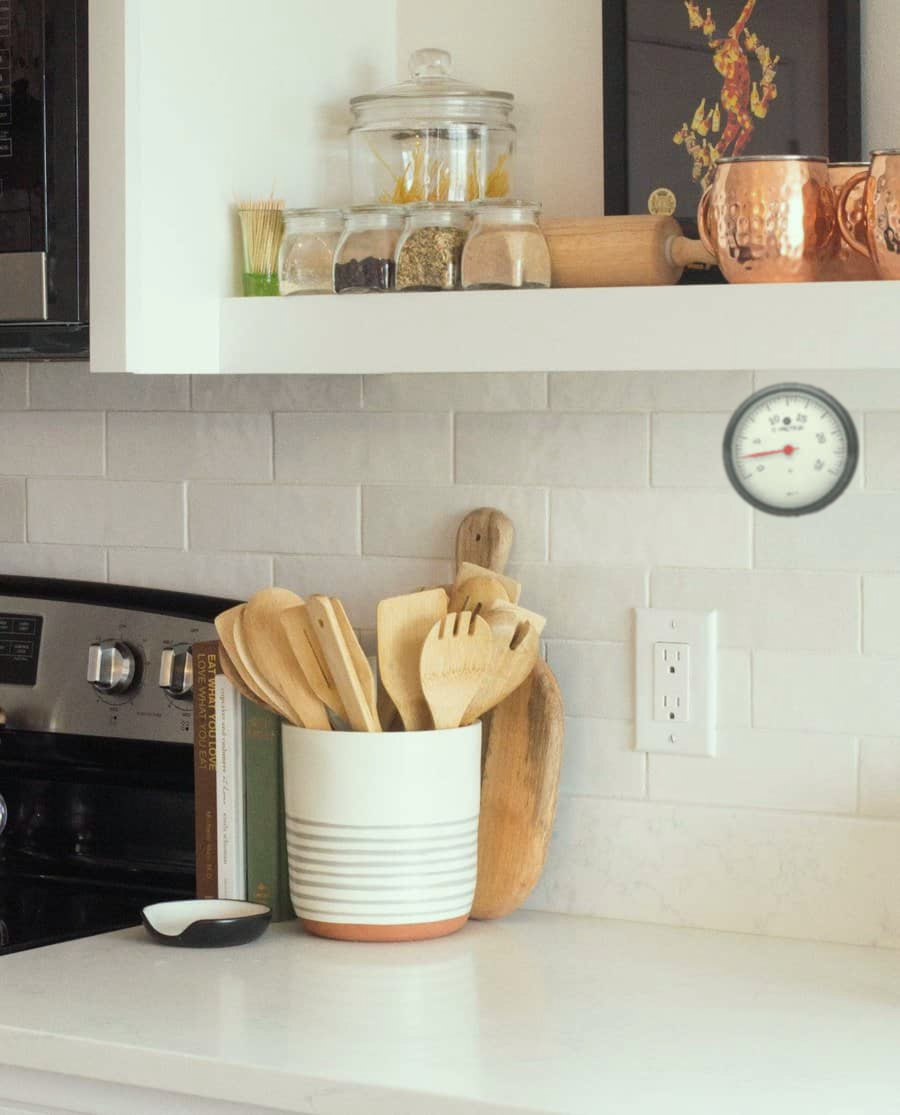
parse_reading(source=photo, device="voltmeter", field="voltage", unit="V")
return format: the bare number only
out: 2.5
